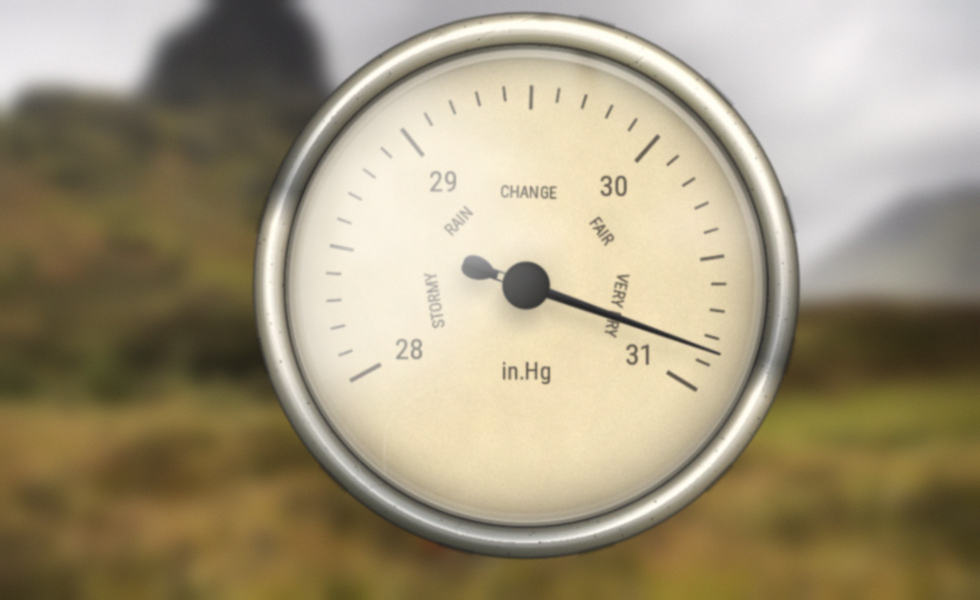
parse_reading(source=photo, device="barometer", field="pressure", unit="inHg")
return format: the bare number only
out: 30.85
